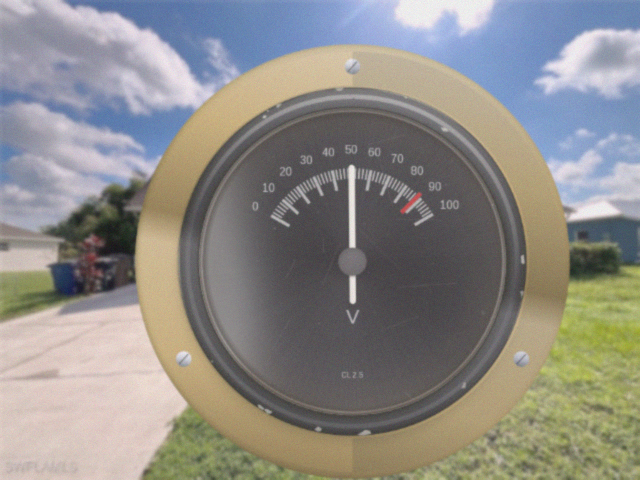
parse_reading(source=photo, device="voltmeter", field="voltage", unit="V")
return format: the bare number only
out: 50
